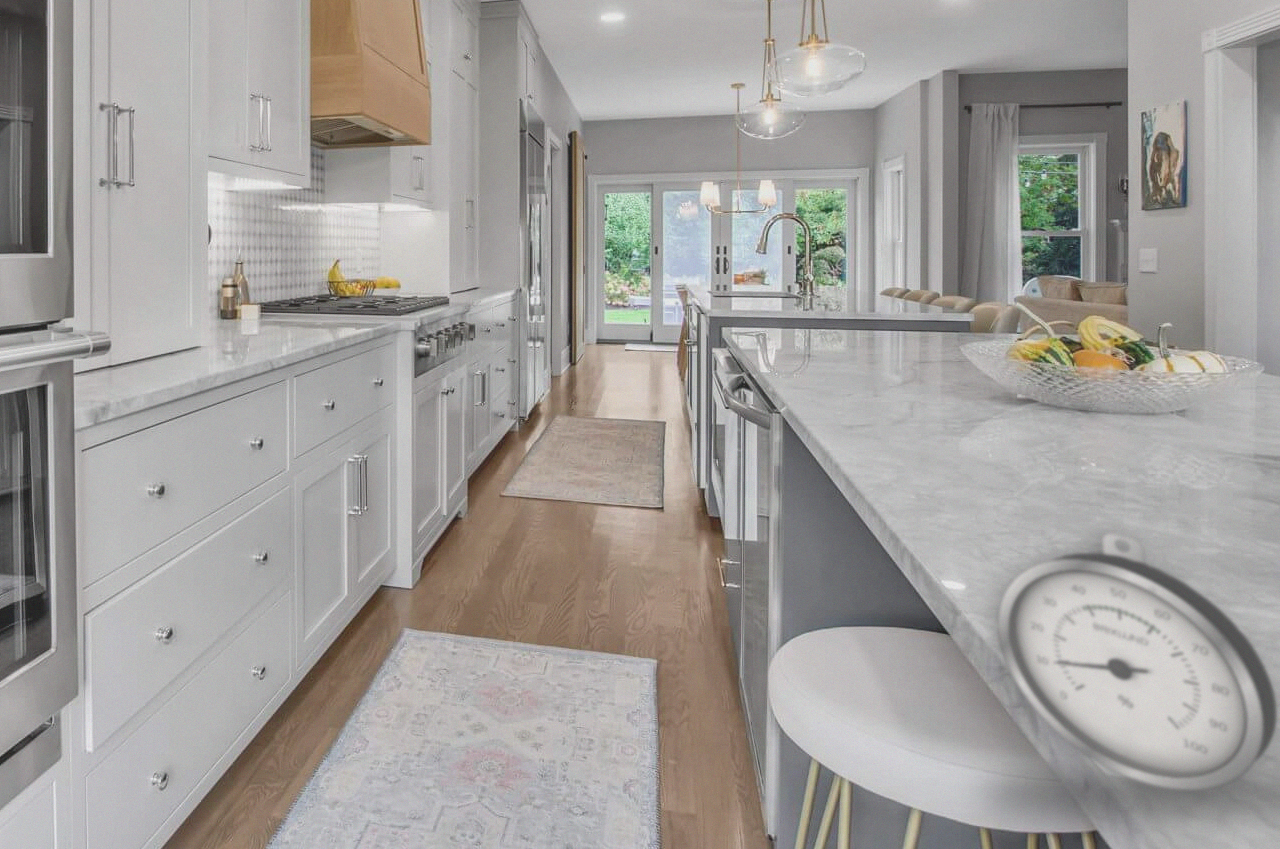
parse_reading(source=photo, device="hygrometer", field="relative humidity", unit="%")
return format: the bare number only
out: 10
